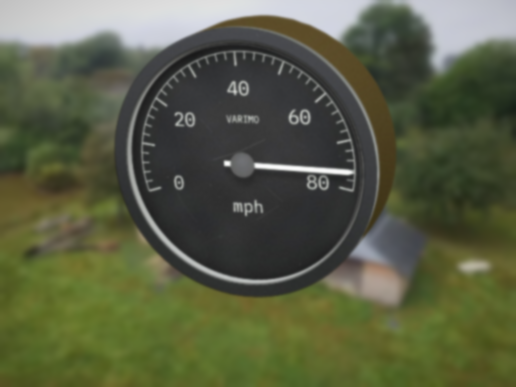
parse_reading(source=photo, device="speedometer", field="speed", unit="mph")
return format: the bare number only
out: 76
